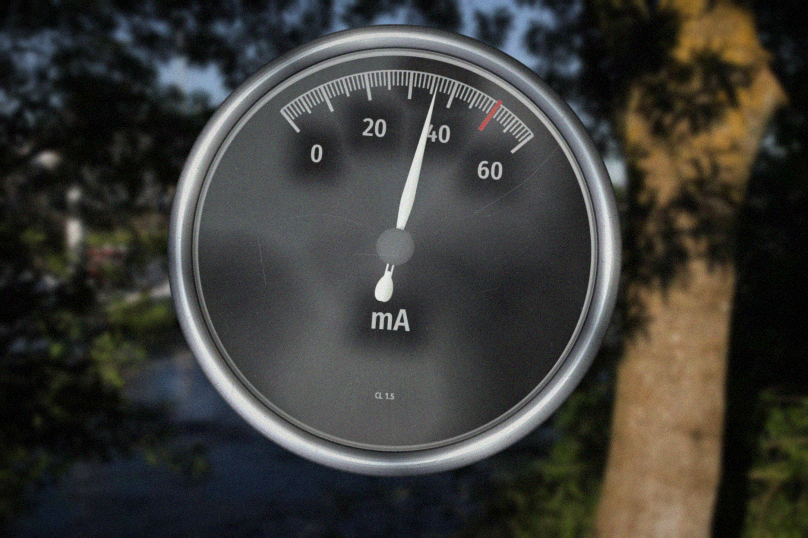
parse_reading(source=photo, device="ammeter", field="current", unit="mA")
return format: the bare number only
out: 36
